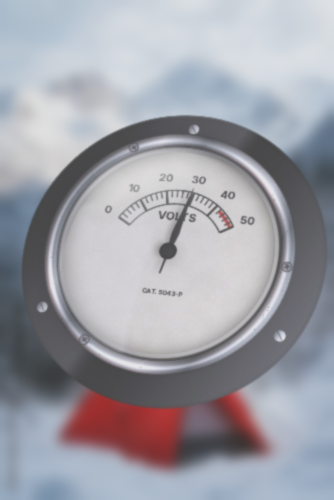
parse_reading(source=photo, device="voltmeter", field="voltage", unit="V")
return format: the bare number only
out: 30
